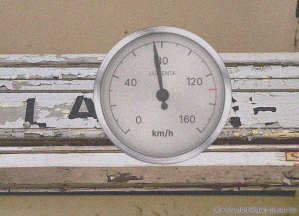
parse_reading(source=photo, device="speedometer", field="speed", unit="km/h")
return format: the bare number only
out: 75
